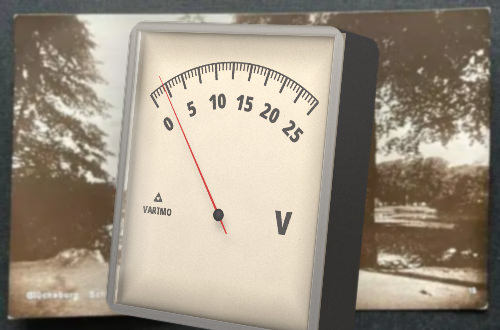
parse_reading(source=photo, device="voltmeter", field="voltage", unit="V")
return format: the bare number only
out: 2.5
